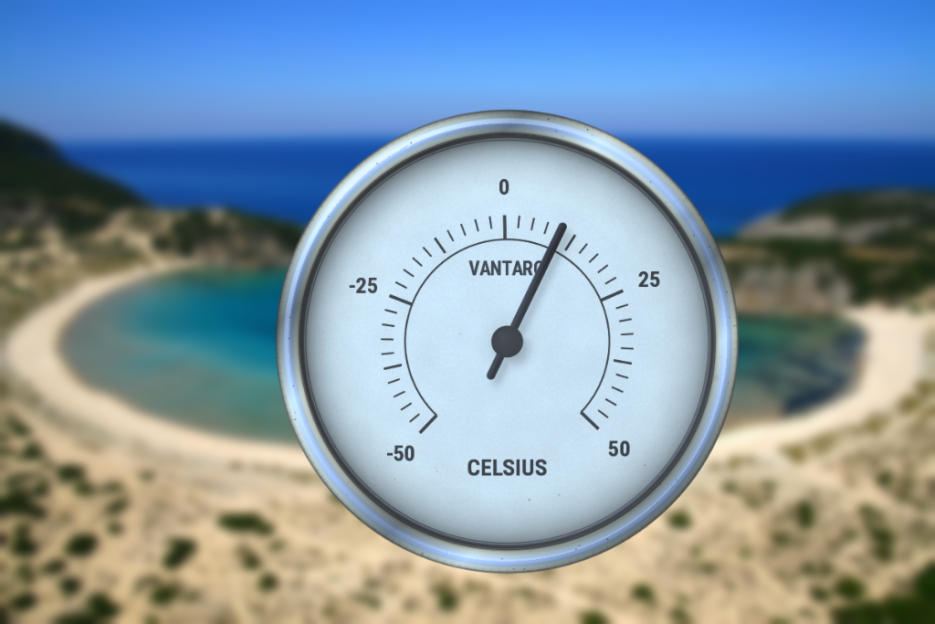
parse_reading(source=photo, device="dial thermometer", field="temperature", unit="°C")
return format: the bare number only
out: 10
